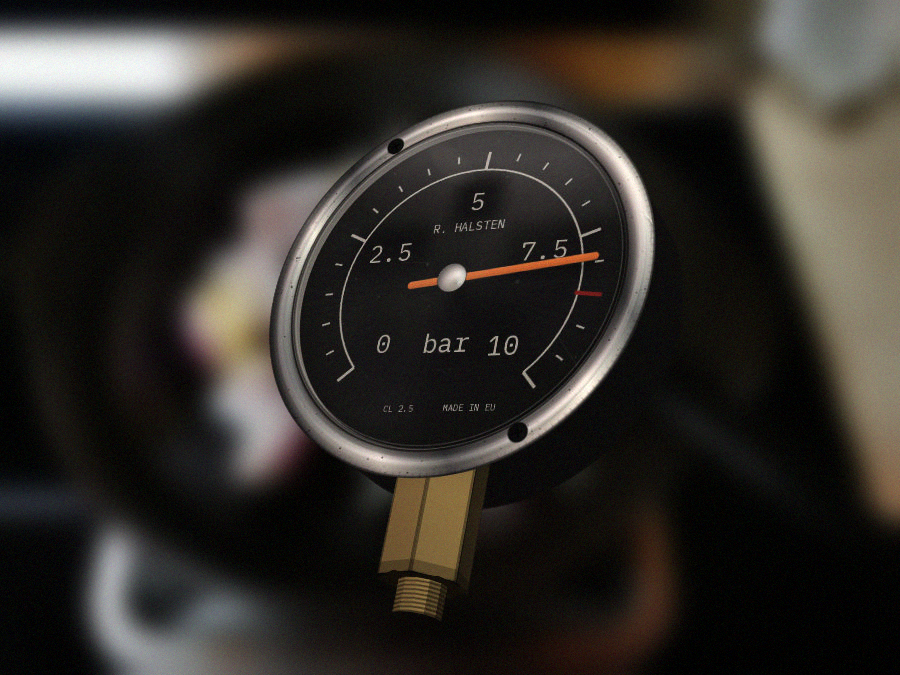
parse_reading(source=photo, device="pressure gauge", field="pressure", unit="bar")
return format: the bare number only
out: 8
